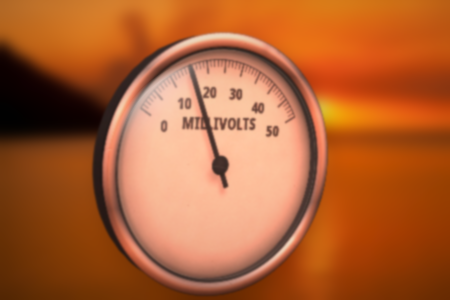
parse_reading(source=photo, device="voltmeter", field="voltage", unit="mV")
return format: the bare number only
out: 15
